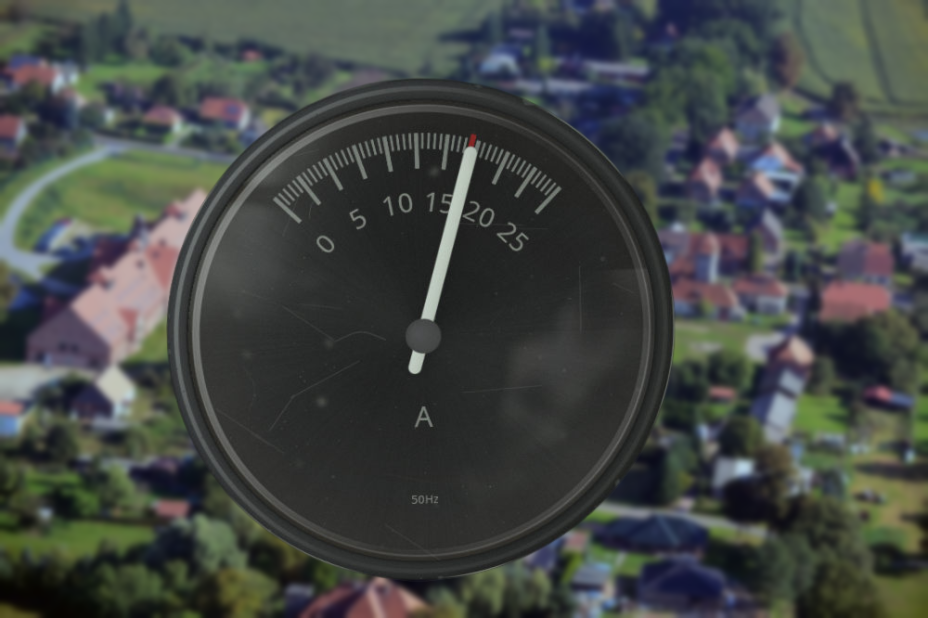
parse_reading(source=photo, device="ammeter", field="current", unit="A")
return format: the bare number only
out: 17
